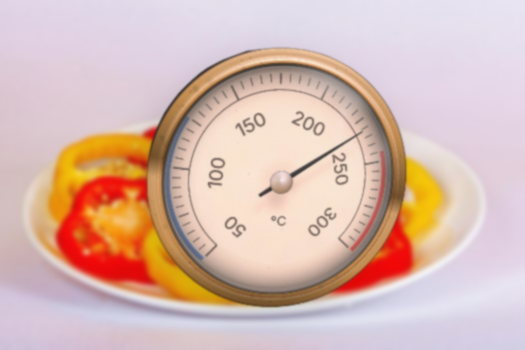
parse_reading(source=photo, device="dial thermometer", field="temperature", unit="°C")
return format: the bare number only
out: 230
